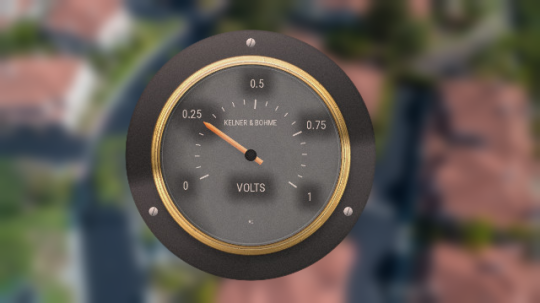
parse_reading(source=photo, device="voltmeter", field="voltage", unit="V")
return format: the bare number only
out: 0.25
